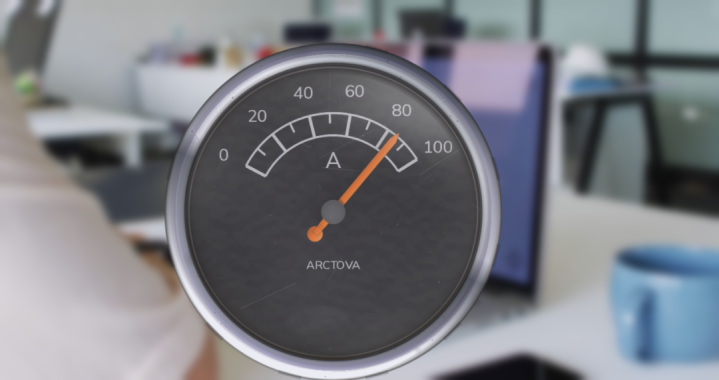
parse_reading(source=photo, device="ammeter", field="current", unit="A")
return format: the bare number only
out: 85
